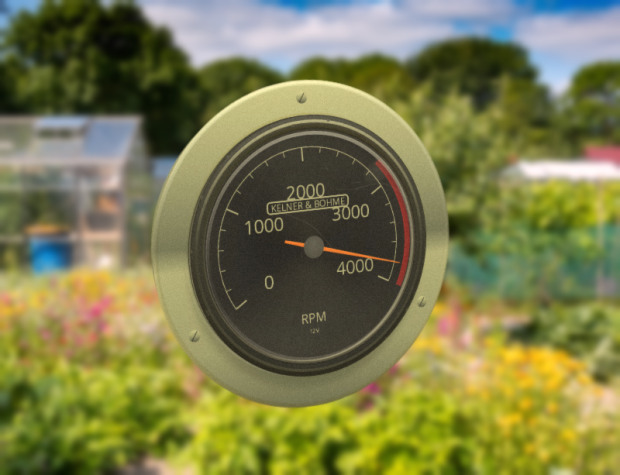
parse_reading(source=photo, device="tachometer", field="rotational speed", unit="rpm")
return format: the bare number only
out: 3800
